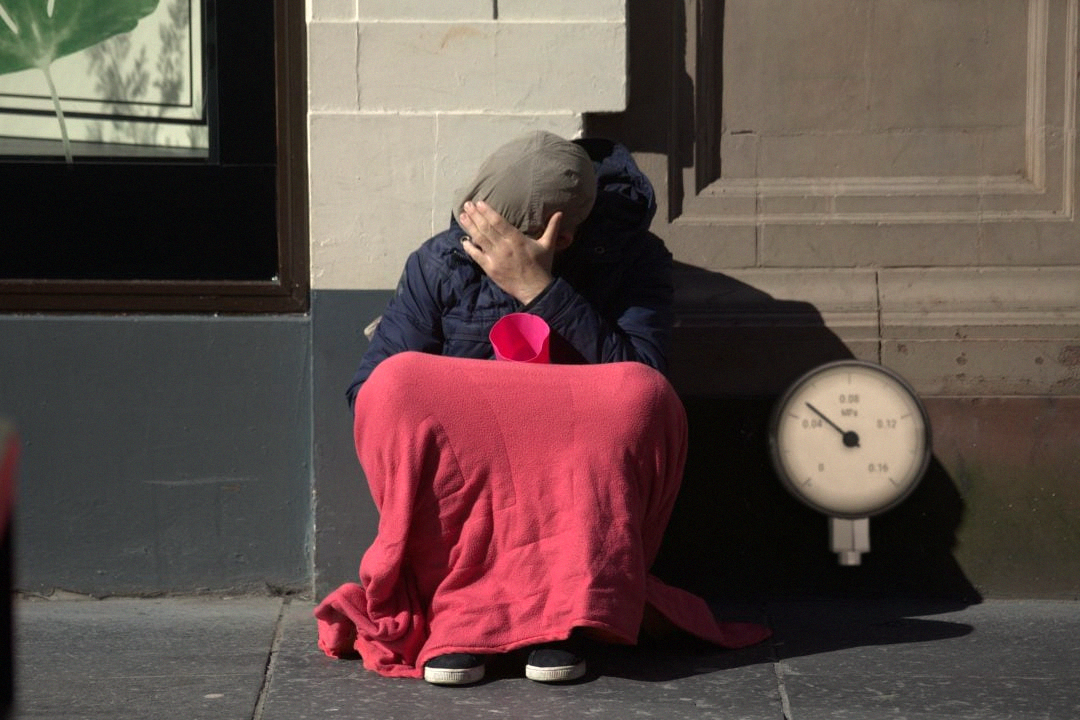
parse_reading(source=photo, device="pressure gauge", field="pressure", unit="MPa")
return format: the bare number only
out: 0.05
